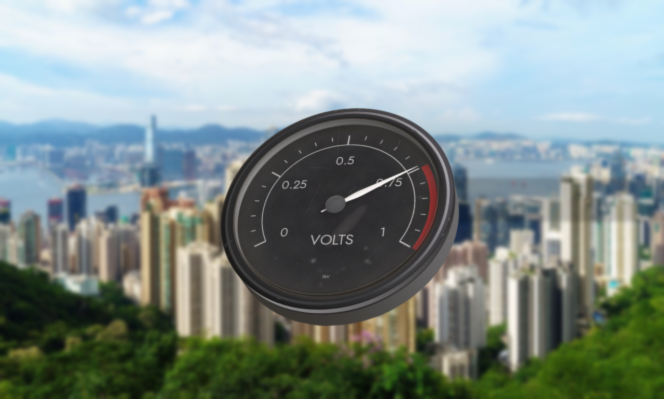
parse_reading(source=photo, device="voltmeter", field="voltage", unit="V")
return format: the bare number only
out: 0.75
